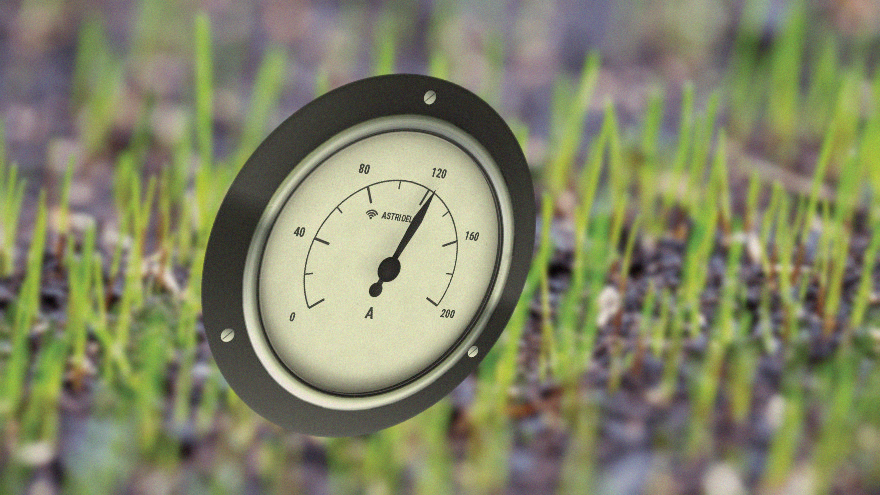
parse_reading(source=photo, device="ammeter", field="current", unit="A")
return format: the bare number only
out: 120
